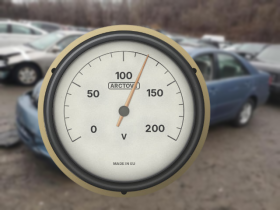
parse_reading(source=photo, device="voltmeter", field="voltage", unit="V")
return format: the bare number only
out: 120
